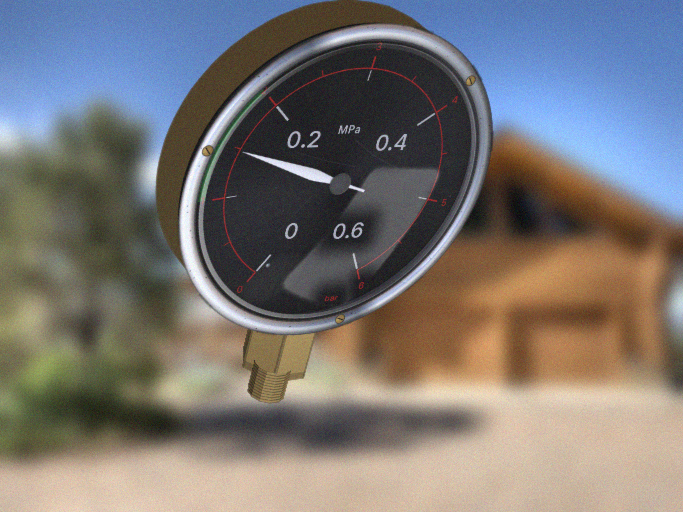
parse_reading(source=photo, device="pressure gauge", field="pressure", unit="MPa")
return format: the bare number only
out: 0.15
